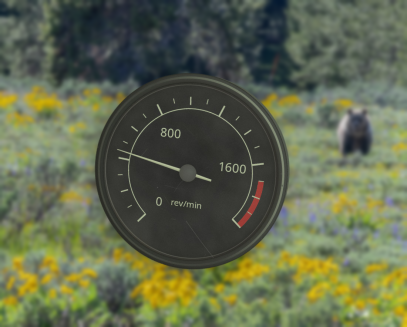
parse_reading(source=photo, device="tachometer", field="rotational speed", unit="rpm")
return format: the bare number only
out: 450
